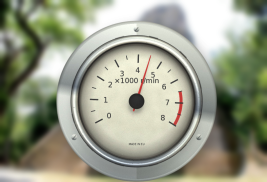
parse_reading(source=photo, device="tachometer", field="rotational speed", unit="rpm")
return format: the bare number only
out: 4500
